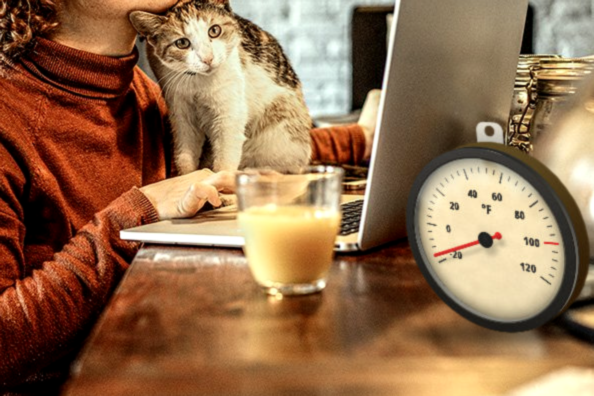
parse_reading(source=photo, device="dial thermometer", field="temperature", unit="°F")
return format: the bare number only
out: -16
